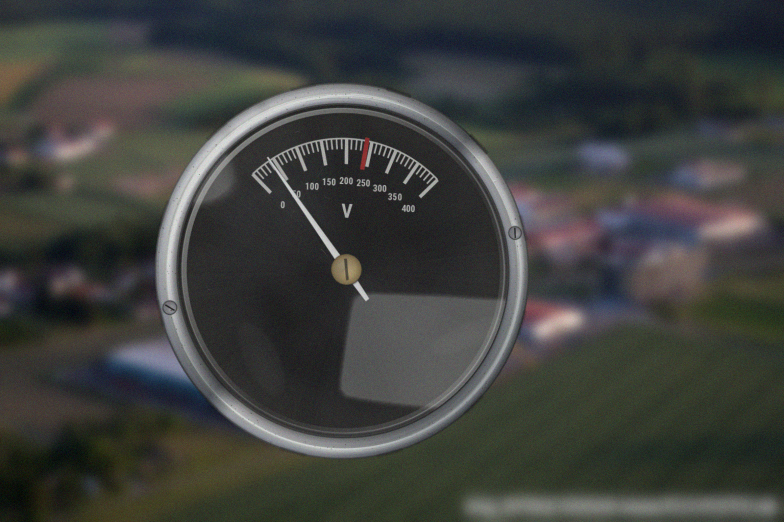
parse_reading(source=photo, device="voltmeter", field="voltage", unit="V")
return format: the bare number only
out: 40
